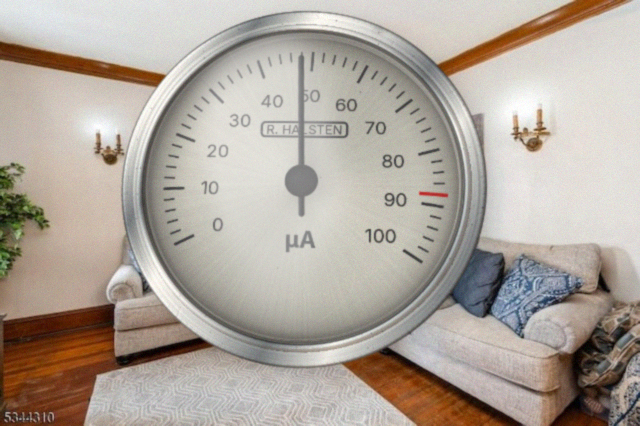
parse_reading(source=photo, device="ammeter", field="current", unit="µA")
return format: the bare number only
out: 48
